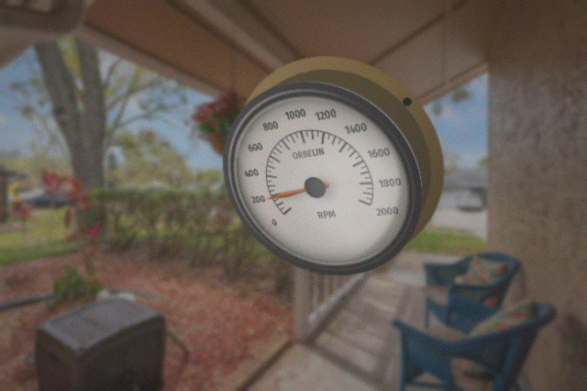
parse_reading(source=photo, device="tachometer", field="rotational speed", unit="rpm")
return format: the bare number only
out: 200
